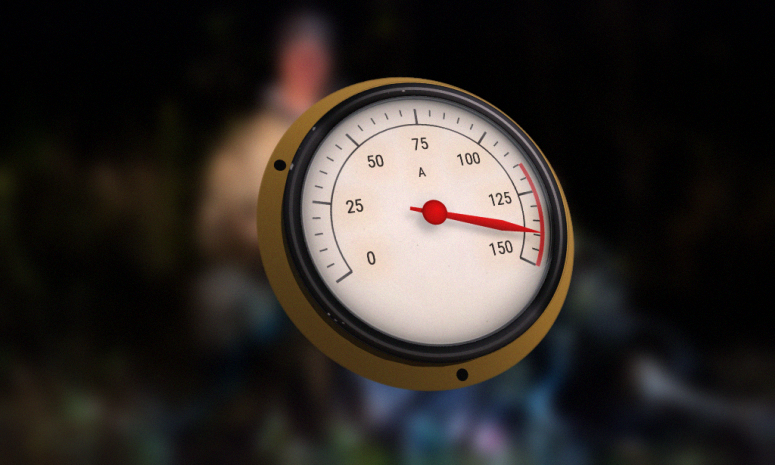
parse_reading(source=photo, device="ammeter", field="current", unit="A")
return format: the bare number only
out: 140
